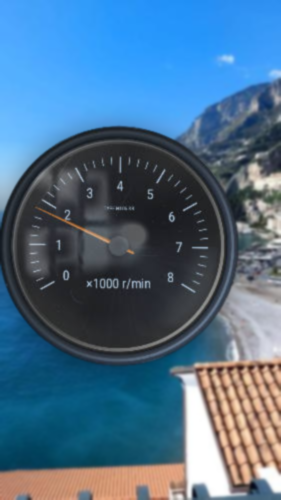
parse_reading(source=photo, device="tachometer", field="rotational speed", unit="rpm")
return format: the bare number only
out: 1800
